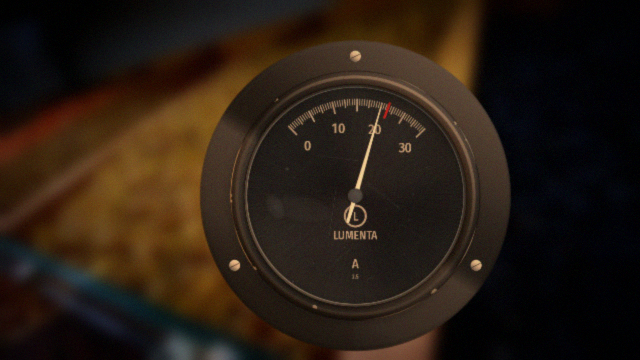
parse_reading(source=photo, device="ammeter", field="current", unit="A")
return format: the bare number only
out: 20
